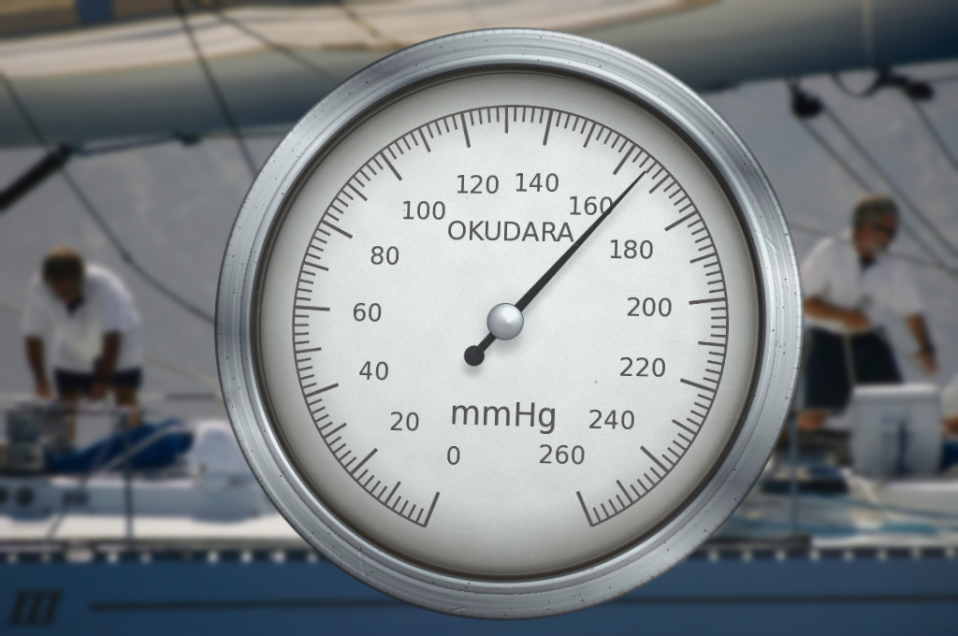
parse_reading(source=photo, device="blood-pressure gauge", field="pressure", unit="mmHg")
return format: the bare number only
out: 166
